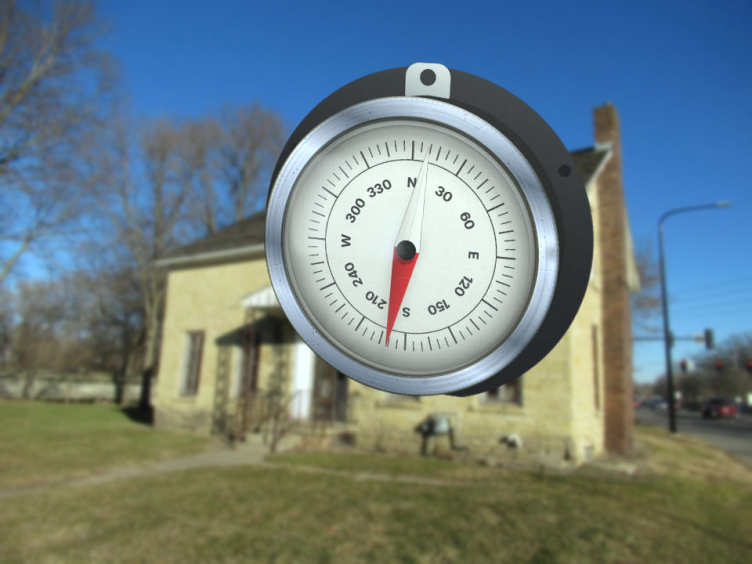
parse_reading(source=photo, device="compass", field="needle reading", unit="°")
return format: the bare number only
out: 190
